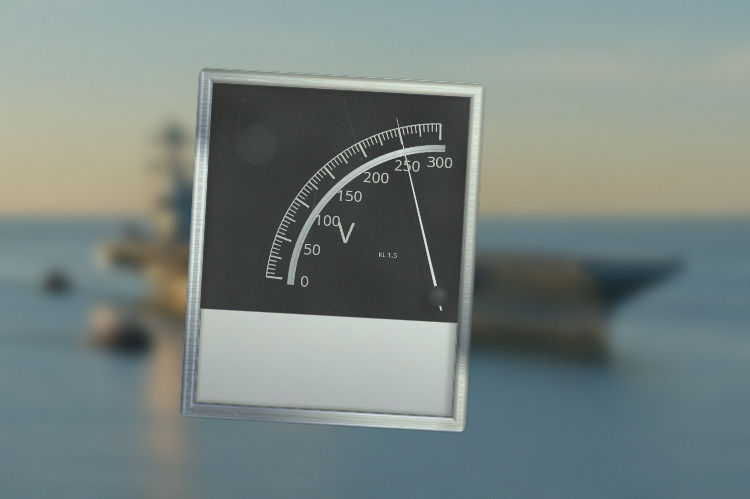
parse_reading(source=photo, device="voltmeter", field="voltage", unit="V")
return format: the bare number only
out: 250
